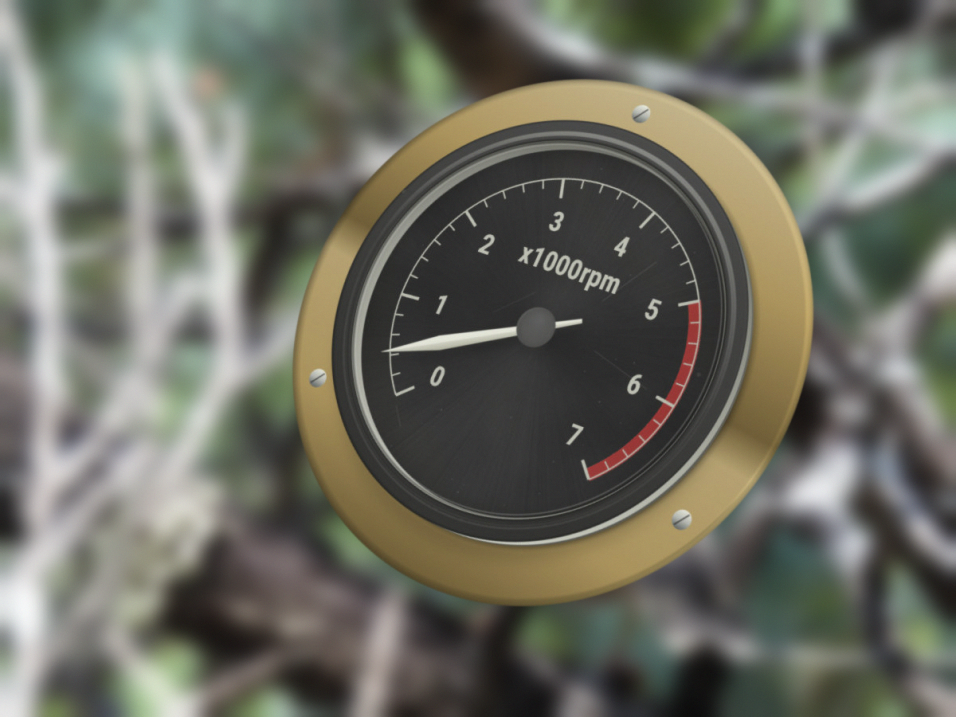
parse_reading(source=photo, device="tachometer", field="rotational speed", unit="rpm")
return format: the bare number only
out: 400
